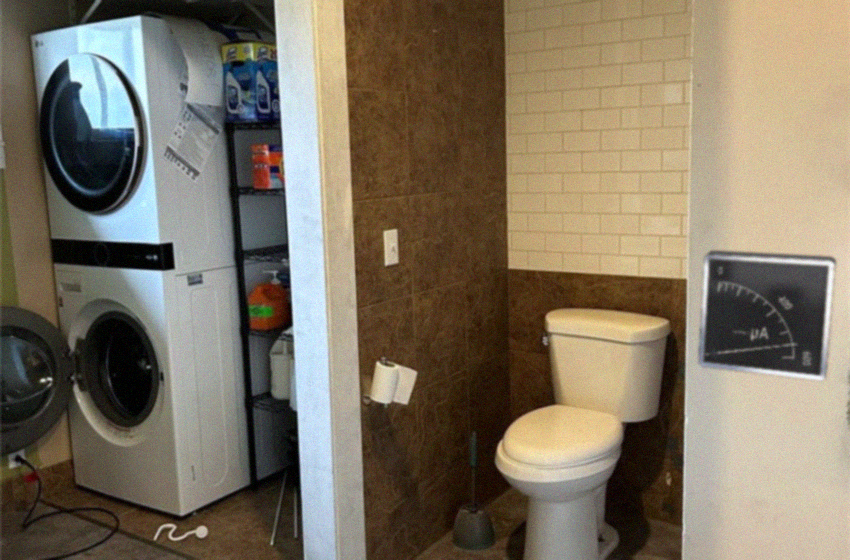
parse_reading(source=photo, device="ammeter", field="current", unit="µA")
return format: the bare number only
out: 550
